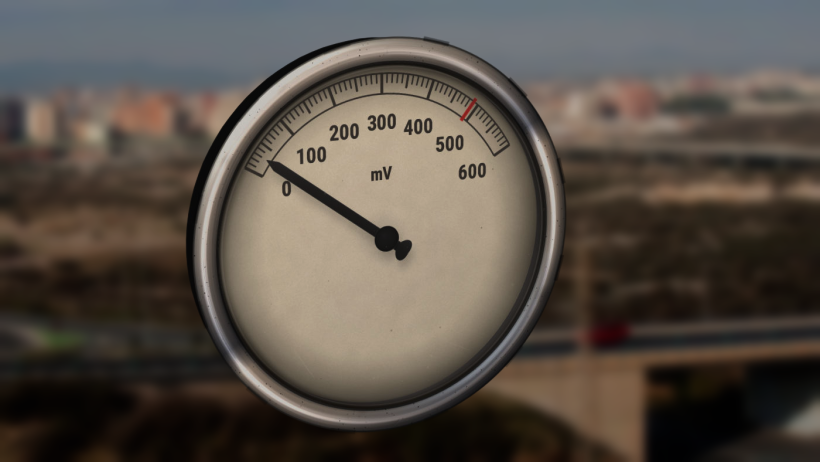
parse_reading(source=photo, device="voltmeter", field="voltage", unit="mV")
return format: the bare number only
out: 30
